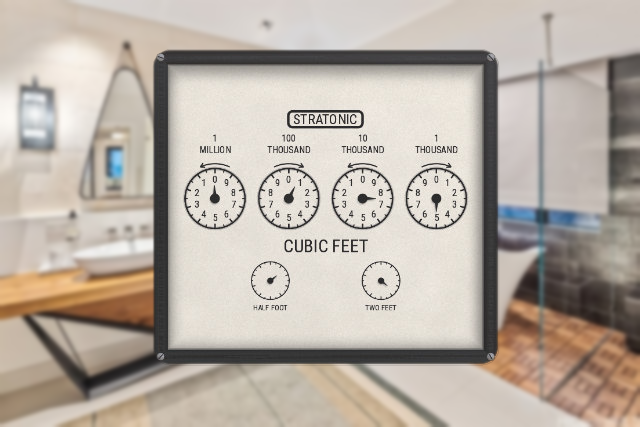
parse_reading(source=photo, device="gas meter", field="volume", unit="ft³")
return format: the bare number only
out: 7500
